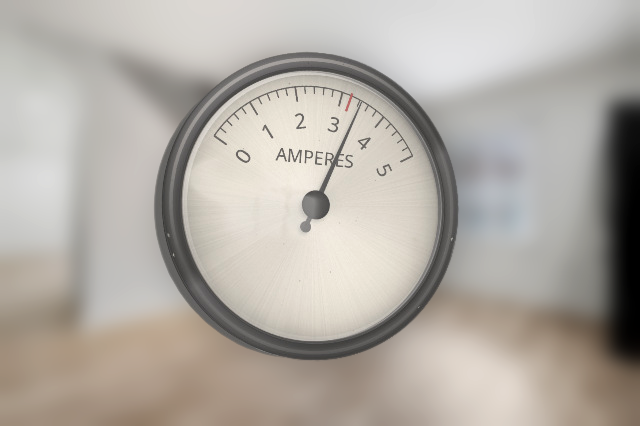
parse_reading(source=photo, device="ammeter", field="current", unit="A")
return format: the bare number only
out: 3.4
